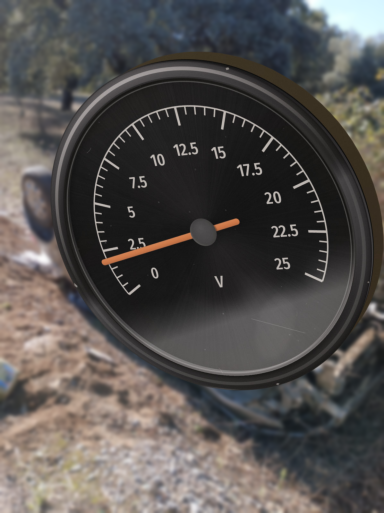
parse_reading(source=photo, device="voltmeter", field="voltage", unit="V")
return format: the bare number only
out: 2
